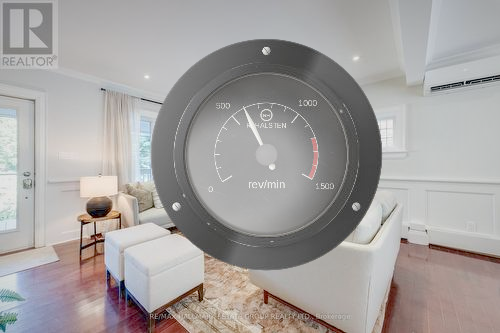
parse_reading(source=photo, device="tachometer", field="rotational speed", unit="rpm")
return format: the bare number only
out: 600
